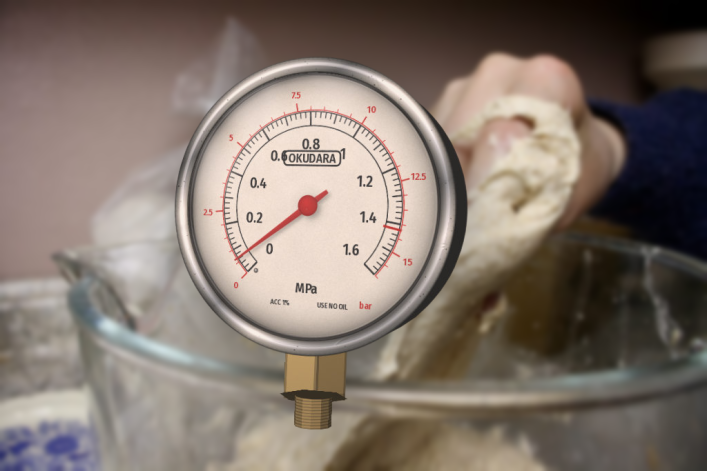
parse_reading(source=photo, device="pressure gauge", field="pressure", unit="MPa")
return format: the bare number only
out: 0.06
